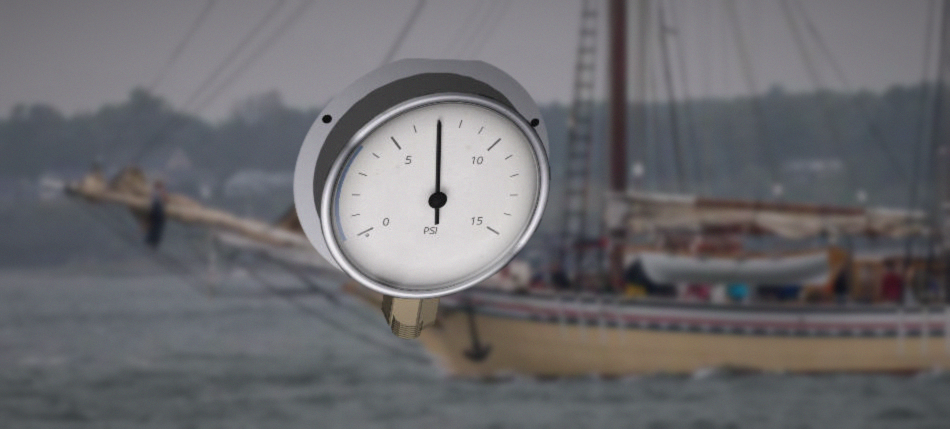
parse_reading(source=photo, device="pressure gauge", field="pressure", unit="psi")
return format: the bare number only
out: 7
